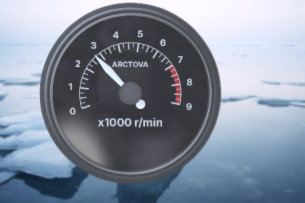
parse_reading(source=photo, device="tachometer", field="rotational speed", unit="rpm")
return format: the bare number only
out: 2750
